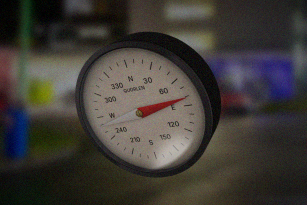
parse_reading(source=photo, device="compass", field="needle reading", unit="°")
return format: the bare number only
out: 80
